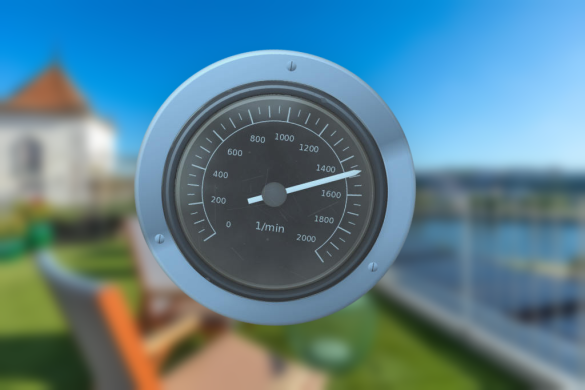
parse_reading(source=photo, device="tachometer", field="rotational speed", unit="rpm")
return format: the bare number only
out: 1475
